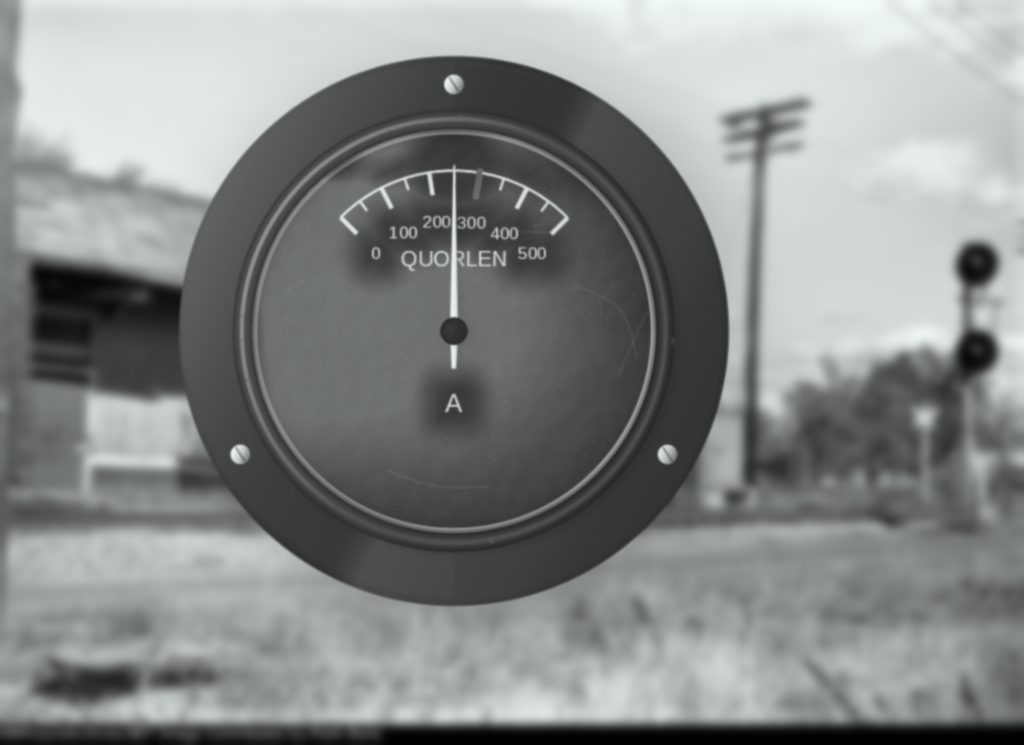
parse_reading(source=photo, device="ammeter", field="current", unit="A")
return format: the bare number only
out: 250
